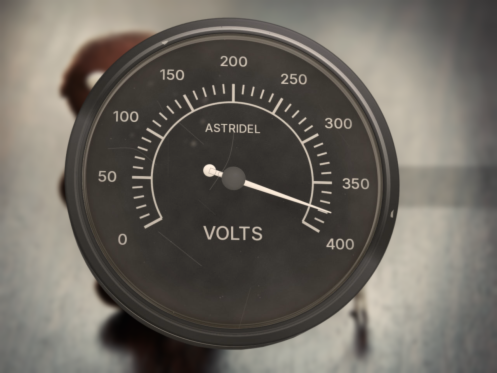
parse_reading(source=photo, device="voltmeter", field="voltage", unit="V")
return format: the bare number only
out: 380
